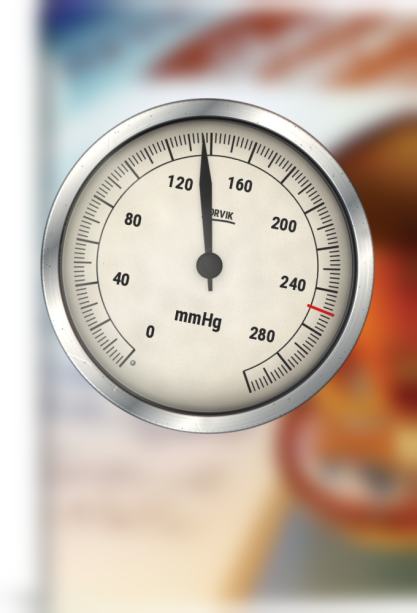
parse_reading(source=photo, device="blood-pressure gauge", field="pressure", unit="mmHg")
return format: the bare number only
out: 136
